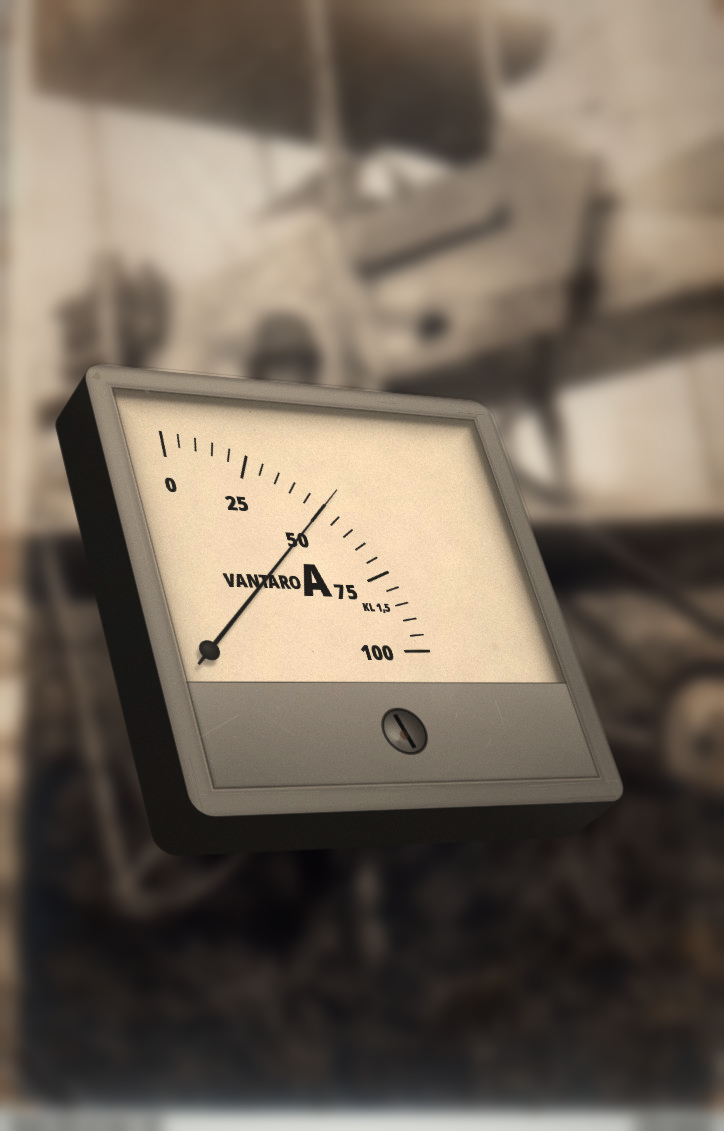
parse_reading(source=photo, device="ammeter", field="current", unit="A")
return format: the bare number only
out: 50
